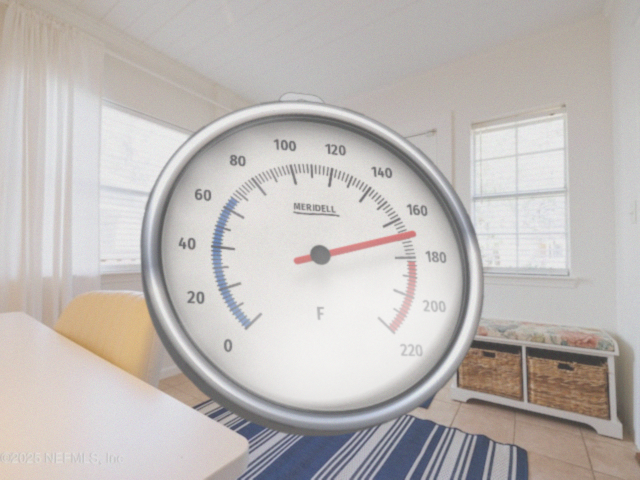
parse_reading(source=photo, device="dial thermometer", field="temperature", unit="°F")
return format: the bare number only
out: 170
